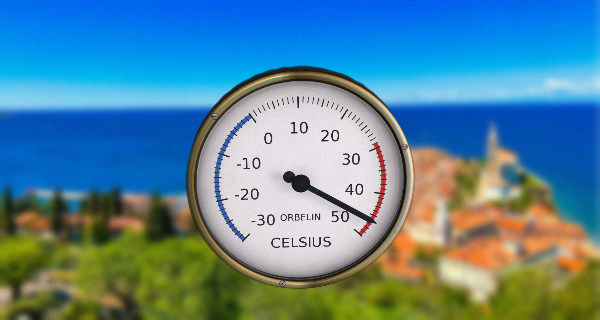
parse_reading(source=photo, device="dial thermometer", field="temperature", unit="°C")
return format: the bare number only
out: 46
